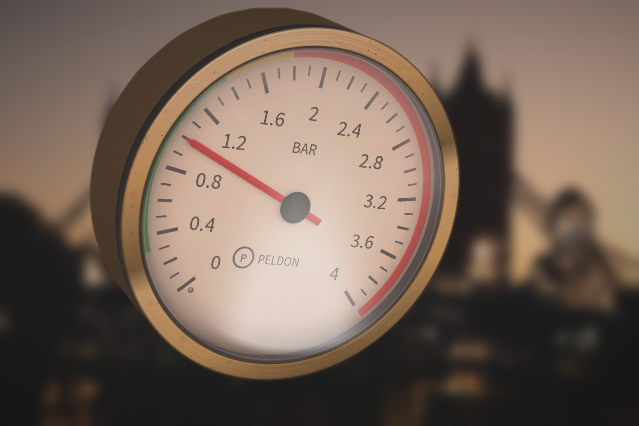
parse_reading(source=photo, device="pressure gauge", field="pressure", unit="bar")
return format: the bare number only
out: 1
